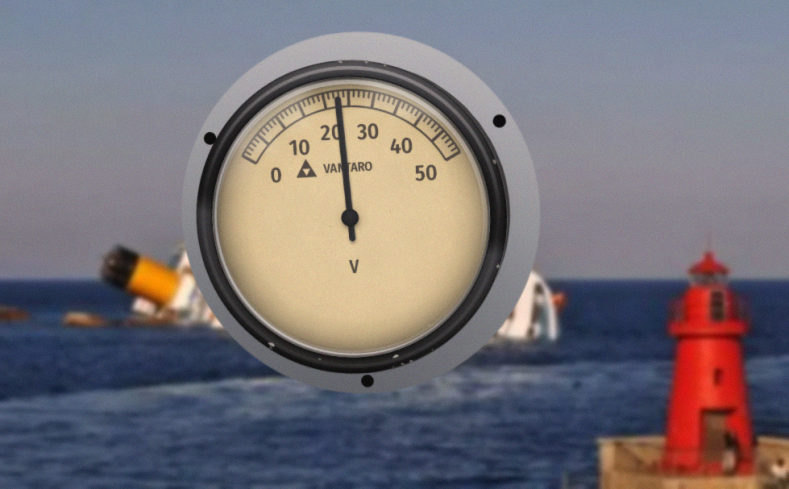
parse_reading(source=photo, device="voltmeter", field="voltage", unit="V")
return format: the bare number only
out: 23
